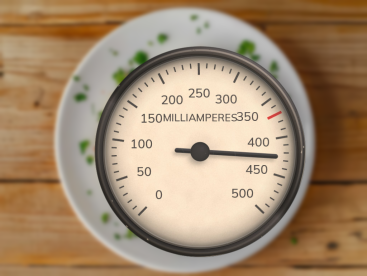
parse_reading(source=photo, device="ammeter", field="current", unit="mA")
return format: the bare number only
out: 425
